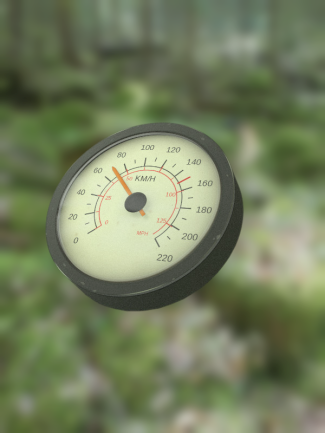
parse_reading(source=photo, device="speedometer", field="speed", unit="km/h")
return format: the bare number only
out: 70
